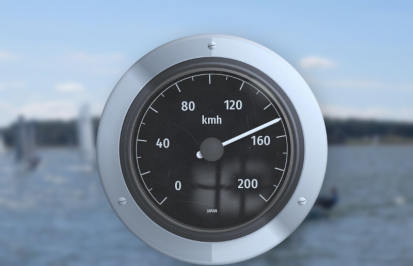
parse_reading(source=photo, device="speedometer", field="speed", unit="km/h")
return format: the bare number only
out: 150
